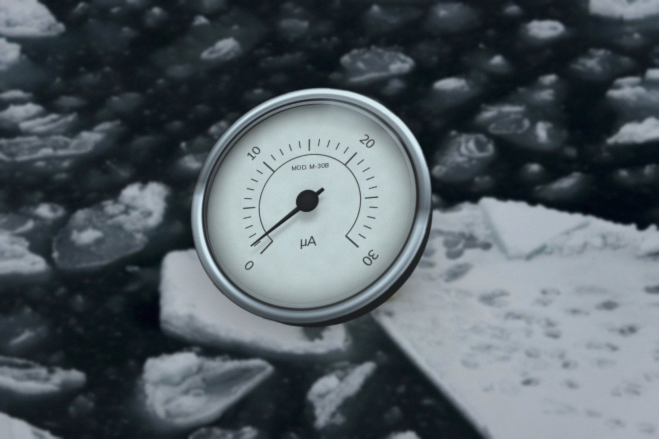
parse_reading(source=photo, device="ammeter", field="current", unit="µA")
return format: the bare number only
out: 1
